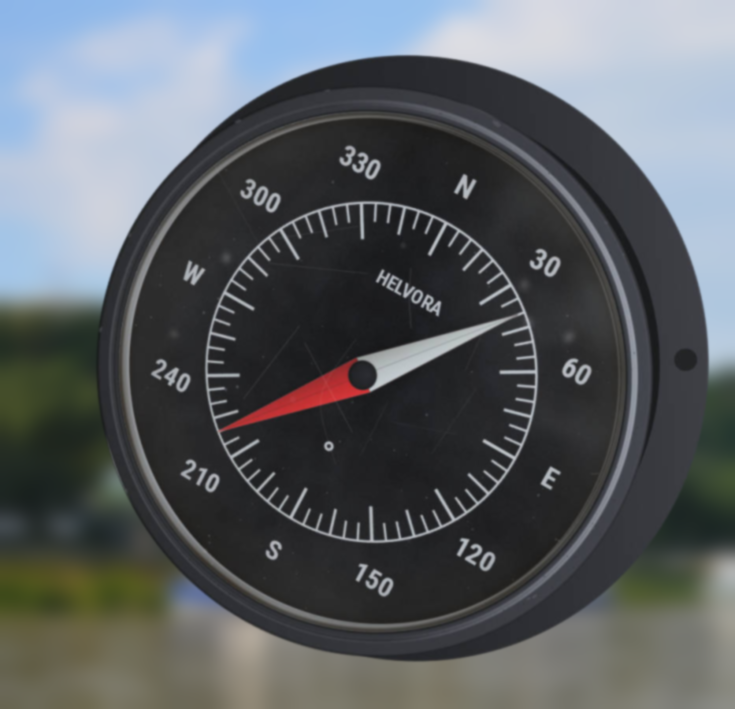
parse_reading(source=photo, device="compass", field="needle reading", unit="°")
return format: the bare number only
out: 220
